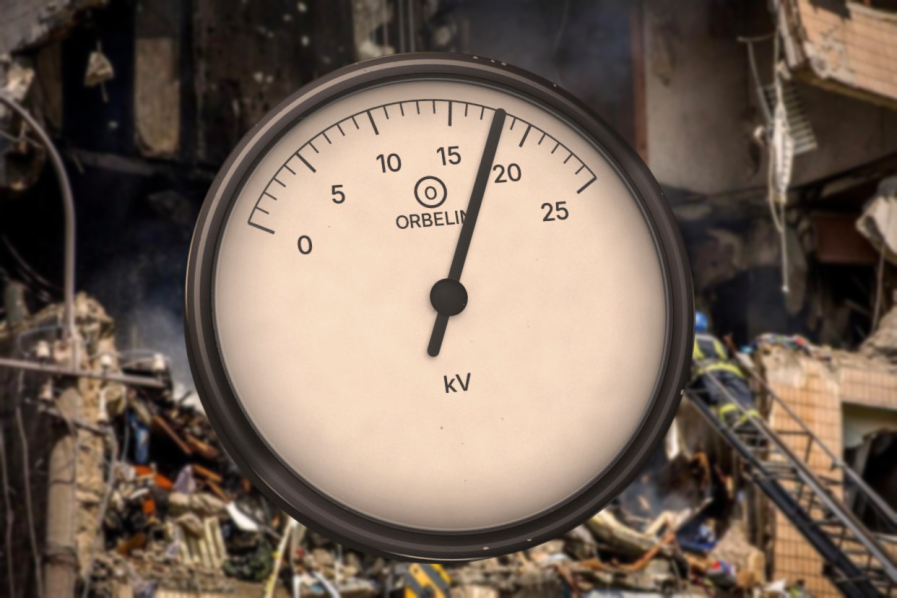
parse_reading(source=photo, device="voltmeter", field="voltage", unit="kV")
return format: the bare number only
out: 18
